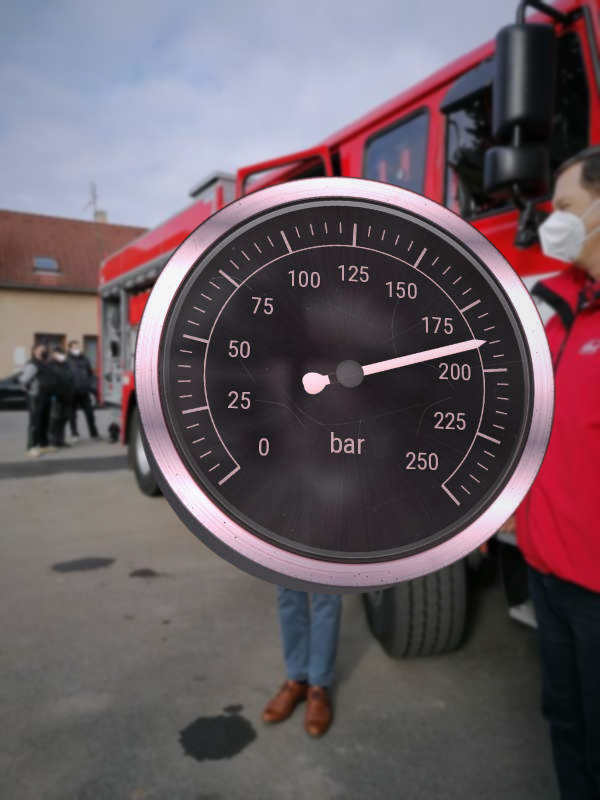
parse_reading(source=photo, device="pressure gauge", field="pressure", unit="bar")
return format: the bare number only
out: 190
